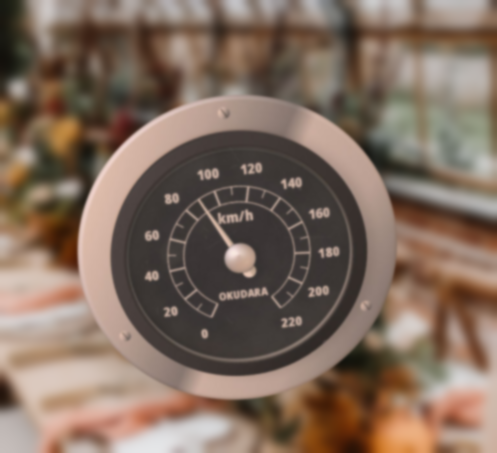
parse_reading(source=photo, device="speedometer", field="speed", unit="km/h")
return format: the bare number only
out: 90
